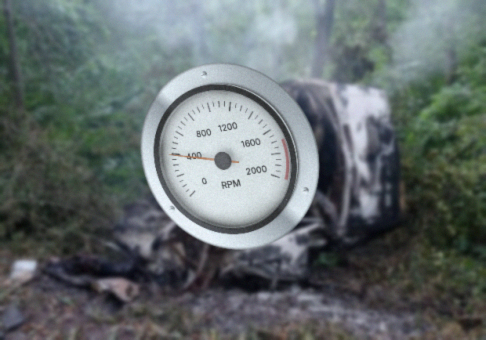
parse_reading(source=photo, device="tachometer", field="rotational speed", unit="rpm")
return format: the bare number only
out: 400
